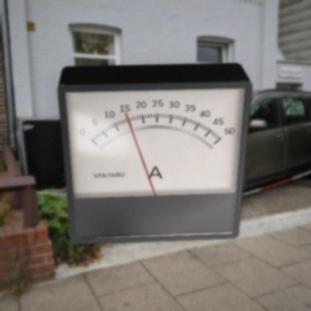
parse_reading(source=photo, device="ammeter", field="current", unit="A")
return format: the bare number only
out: 15
